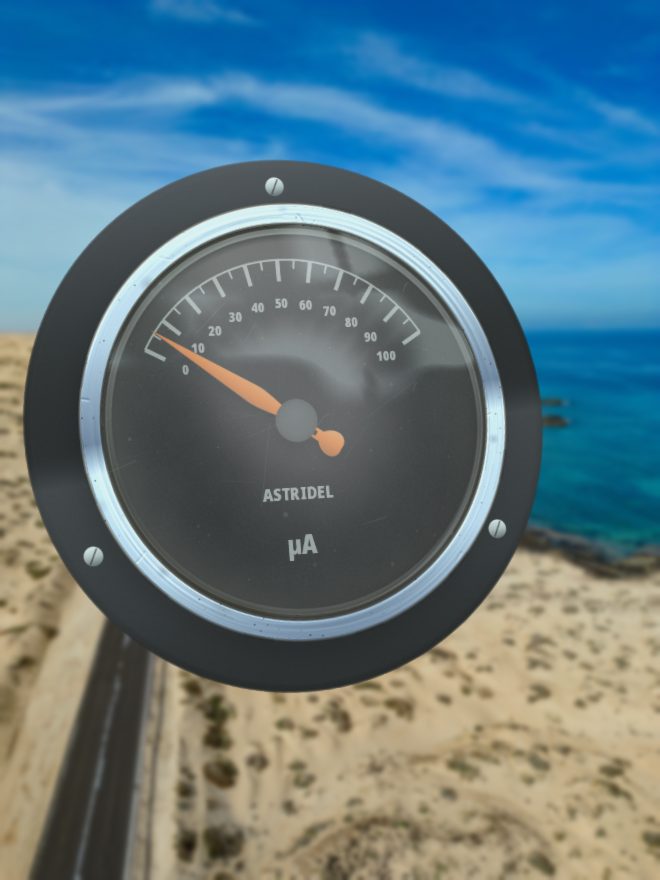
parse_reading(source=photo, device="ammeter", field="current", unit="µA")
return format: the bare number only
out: 5
